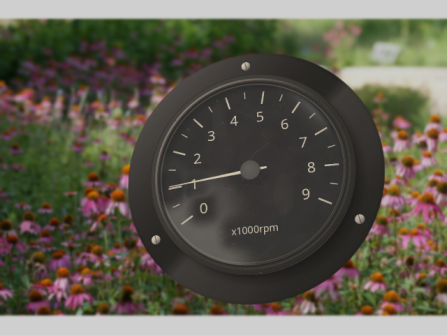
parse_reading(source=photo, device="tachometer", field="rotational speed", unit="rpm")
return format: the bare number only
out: 1000
